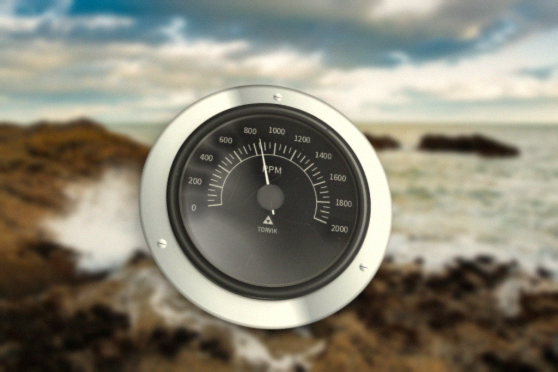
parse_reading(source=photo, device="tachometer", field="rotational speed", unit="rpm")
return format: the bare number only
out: 850
